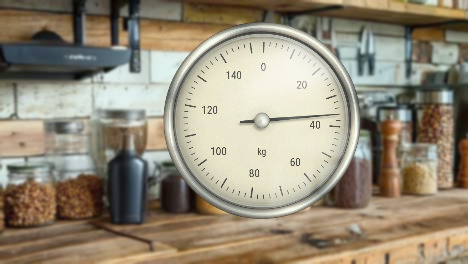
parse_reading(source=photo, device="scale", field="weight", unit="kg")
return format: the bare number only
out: 36
